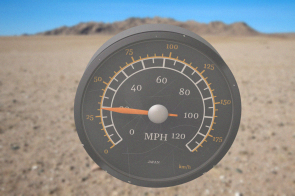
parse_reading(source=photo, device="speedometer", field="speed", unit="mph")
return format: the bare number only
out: 20
